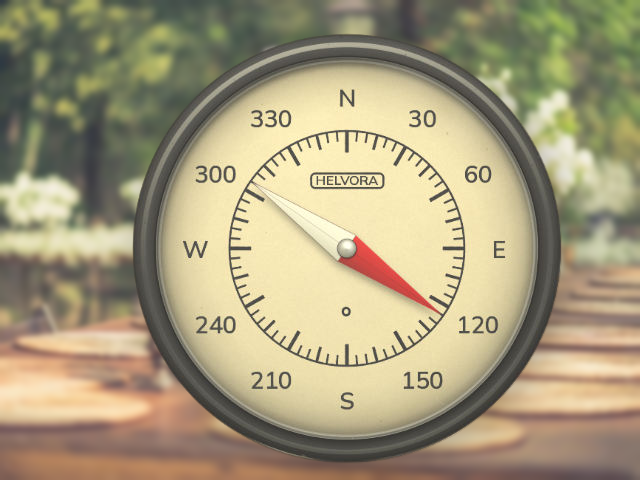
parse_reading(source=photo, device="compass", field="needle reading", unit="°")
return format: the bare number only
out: 125
